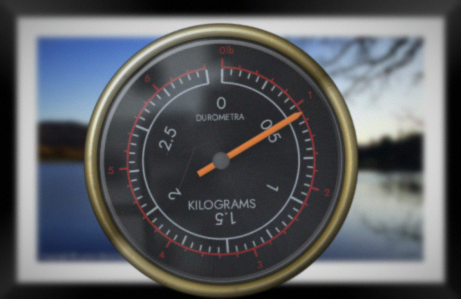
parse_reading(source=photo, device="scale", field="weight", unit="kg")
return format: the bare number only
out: 0.5
